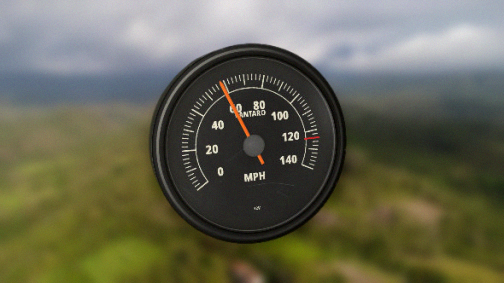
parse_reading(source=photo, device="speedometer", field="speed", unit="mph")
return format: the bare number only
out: 58
